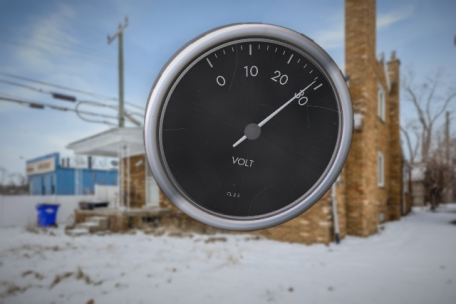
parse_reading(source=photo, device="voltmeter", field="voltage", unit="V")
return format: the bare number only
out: 28
